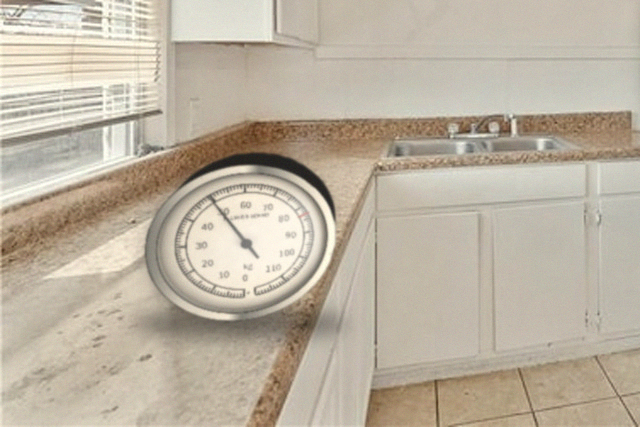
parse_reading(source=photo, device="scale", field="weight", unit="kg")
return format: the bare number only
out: 50
